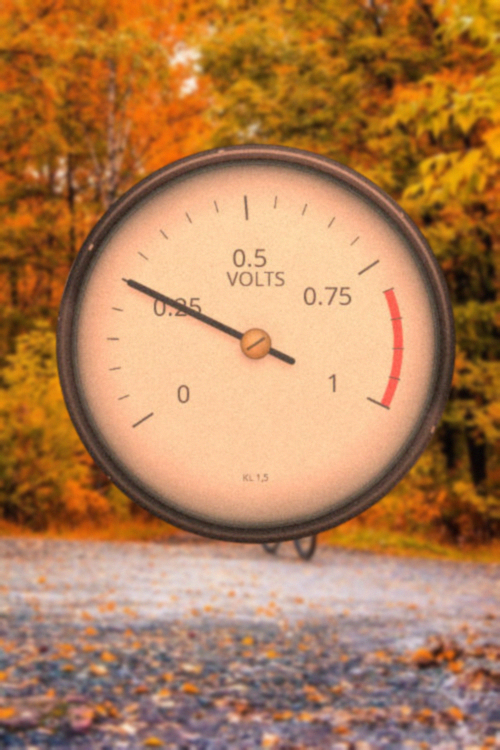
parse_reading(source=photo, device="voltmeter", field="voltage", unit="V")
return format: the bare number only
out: 0.25
